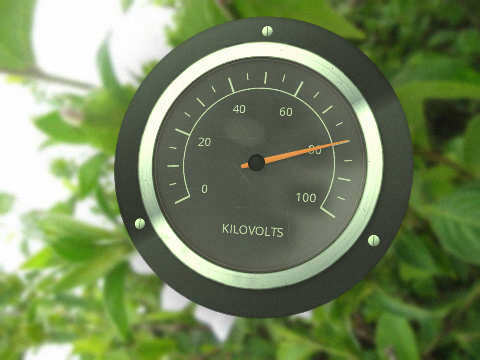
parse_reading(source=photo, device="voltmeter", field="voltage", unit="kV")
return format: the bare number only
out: 80
